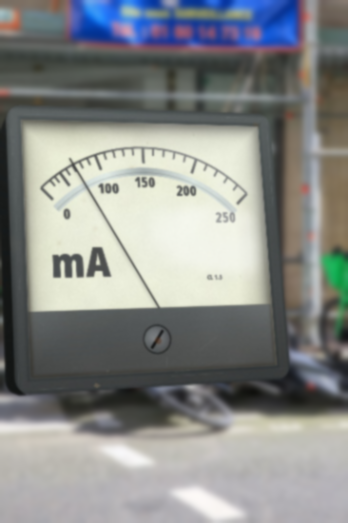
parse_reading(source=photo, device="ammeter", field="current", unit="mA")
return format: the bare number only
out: 70
